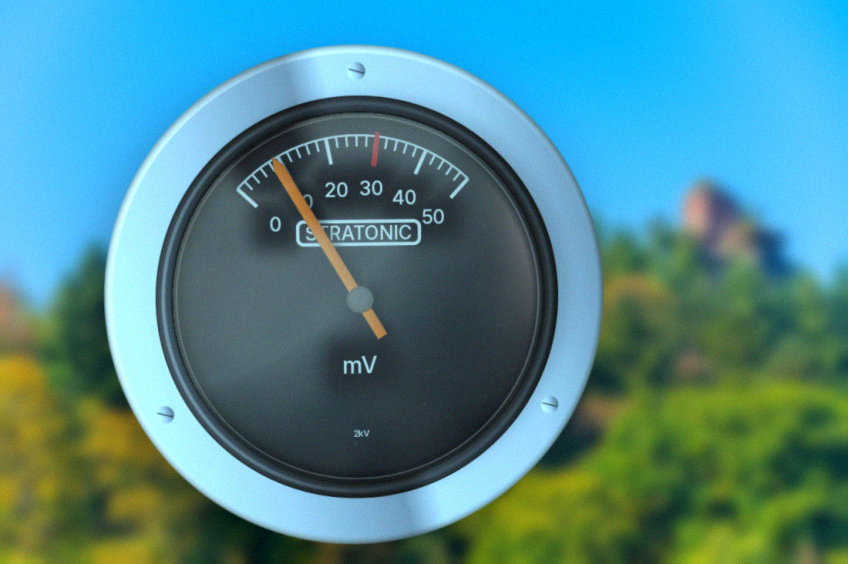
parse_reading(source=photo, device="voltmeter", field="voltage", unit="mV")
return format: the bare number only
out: 9
